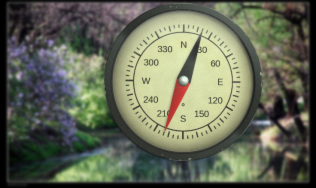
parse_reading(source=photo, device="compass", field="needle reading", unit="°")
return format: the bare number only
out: 200
